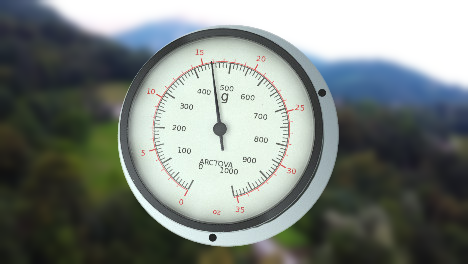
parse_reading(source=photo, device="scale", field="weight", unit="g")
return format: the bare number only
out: 450
